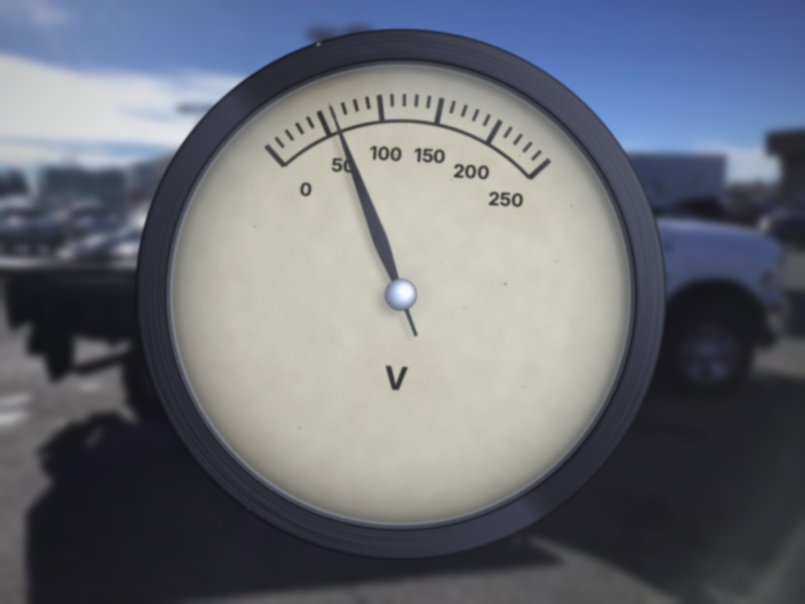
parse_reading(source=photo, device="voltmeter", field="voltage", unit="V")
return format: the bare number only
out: 60
